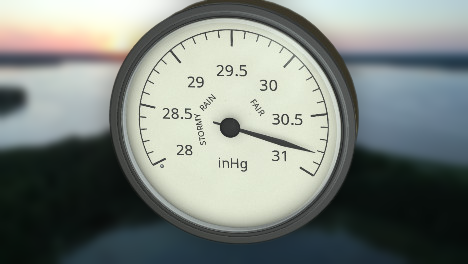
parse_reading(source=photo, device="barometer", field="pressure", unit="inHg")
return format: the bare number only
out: 30.8
